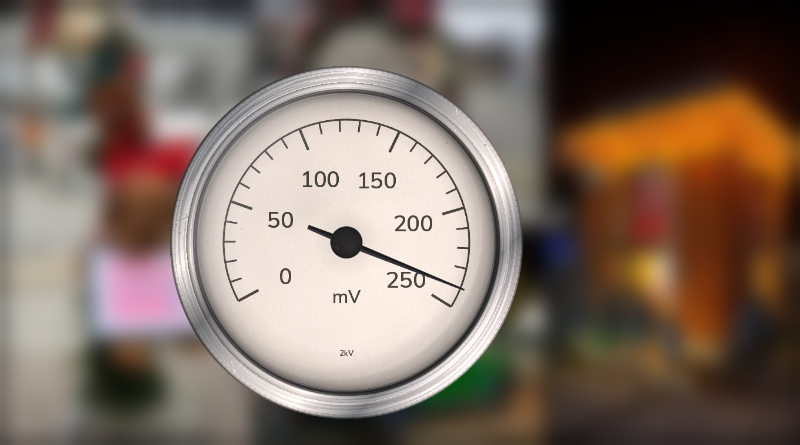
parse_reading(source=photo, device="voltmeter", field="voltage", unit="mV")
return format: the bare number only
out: 240
